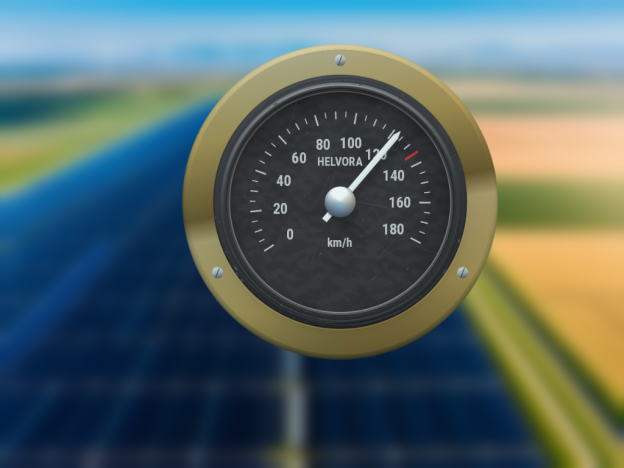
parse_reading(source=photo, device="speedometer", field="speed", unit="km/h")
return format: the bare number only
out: 122.5
